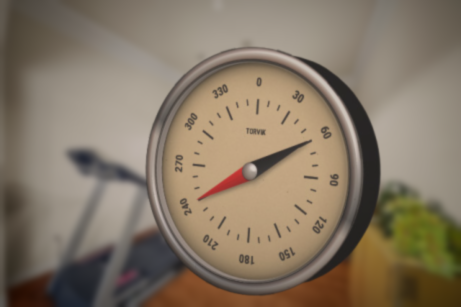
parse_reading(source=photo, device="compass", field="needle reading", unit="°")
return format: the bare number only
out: 240
